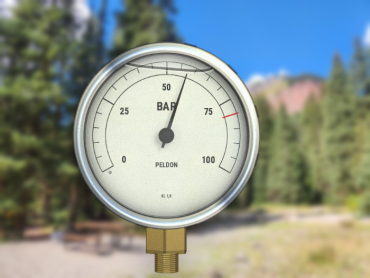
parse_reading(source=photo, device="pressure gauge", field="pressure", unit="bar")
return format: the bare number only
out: 57.5
